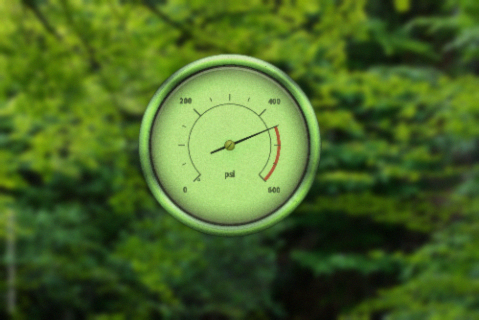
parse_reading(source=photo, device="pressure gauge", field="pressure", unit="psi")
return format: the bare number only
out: 450
